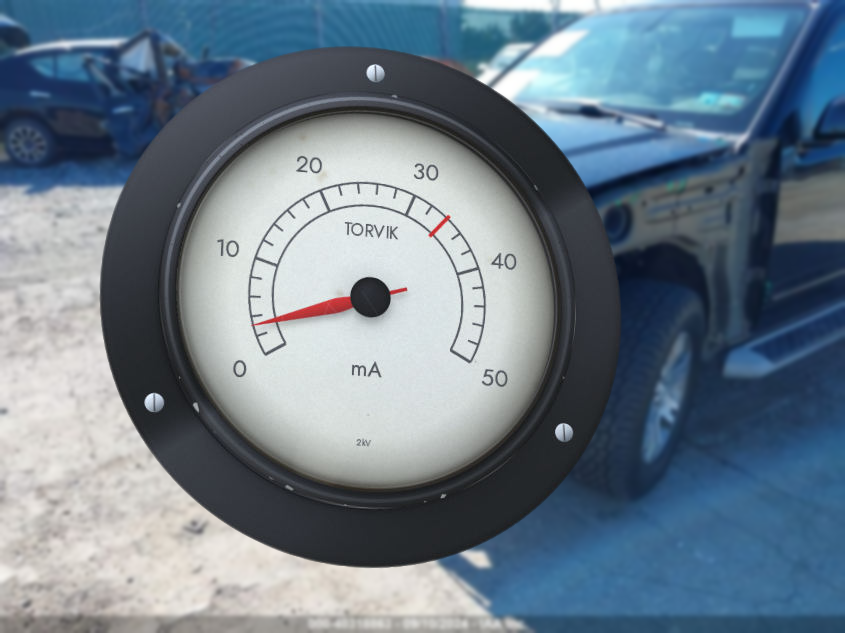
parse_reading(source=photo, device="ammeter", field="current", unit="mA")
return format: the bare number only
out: 3
